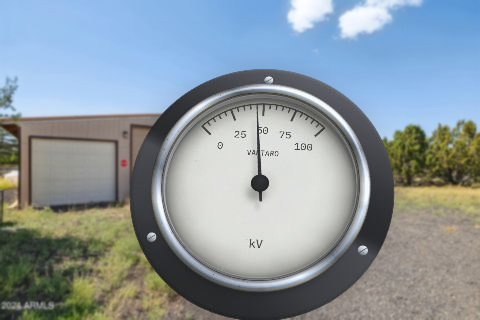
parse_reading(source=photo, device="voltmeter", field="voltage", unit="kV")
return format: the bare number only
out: 45
